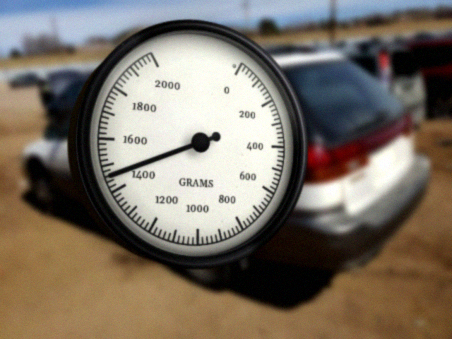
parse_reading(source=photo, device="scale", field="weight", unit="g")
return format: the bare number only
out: 1460
